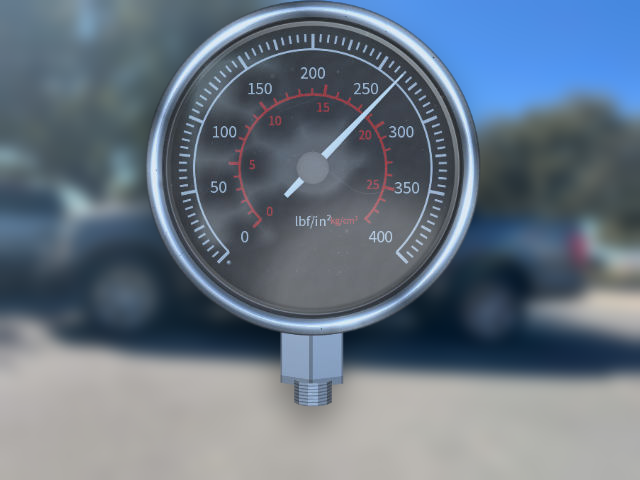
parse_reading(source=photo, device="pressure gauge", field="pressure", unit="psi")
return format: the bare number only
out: 265
